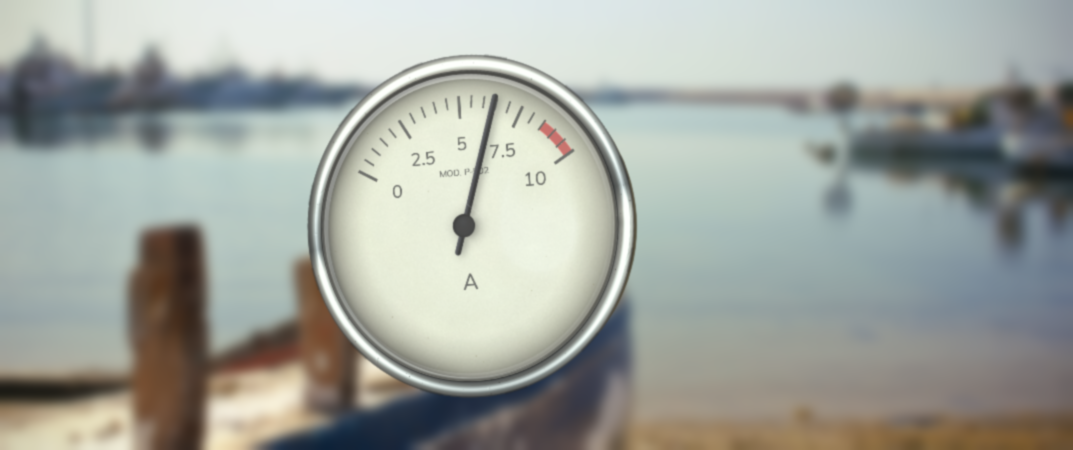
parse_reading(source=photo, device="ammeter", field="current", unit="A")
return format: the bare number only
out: 6.5
